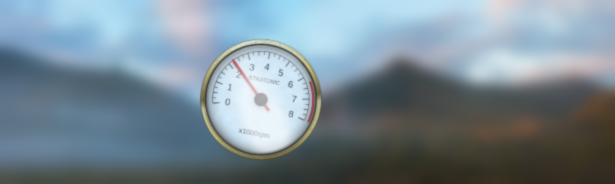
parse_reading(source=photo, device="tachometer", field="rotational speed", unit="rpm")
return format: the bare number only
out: 2250
